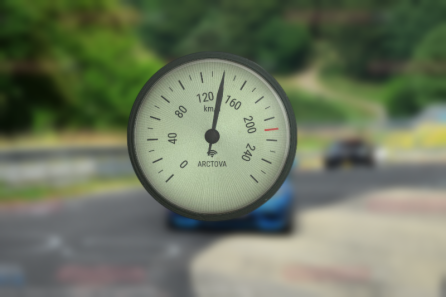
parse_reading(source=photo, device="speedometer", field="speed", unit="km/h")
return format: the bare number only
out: 140
